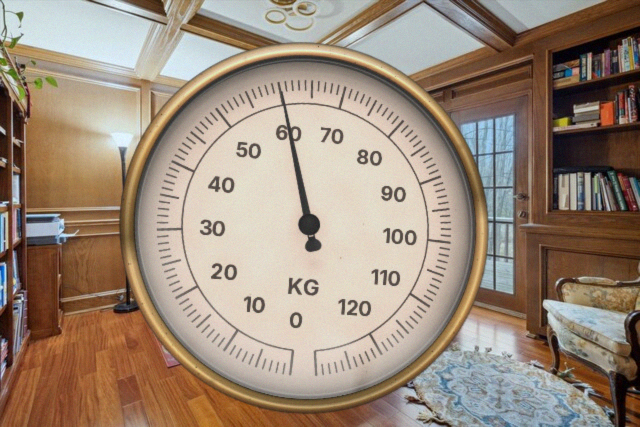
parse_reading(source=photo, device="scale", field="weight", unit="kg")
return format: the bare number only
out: 60
